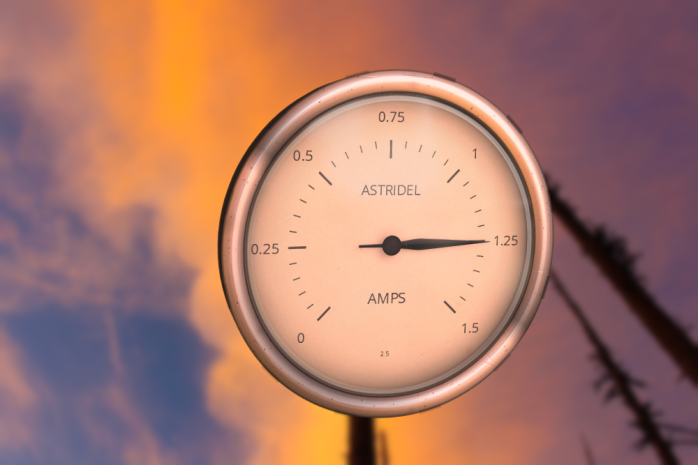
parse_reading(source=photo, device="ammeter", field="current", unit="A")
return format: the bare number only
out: 1.25
